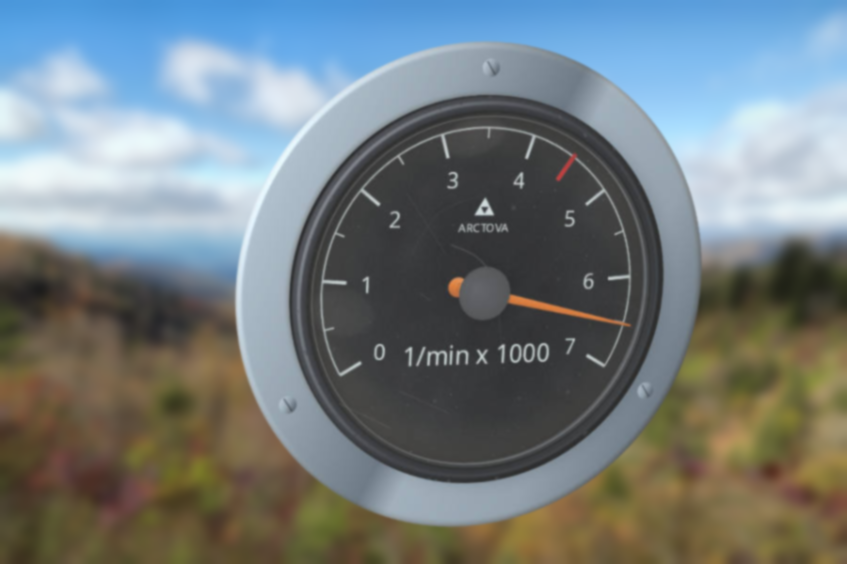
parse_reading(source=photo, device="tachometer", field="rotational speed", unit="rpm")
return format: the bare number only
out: 6500
